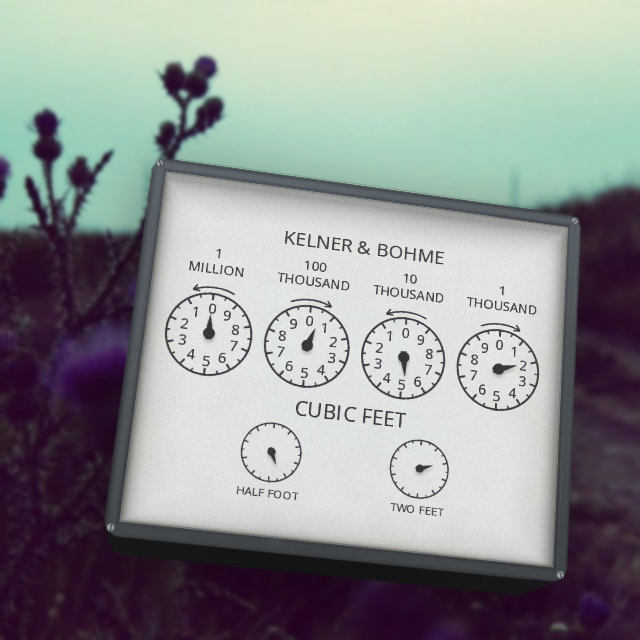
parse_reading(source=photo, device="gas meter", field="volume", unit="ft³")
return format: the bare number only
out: 5200
